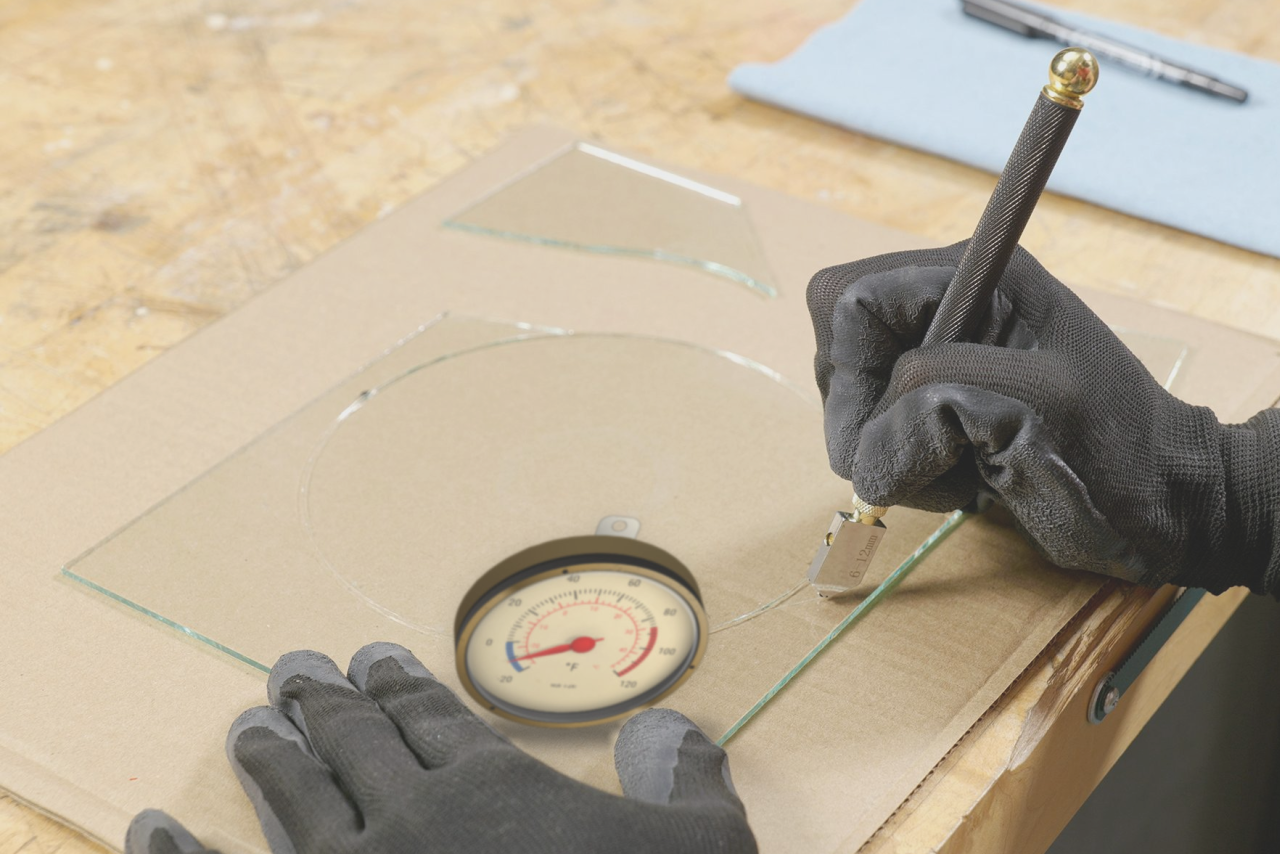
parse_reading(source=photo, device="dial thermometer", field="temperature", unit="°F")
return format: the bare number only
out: -10
